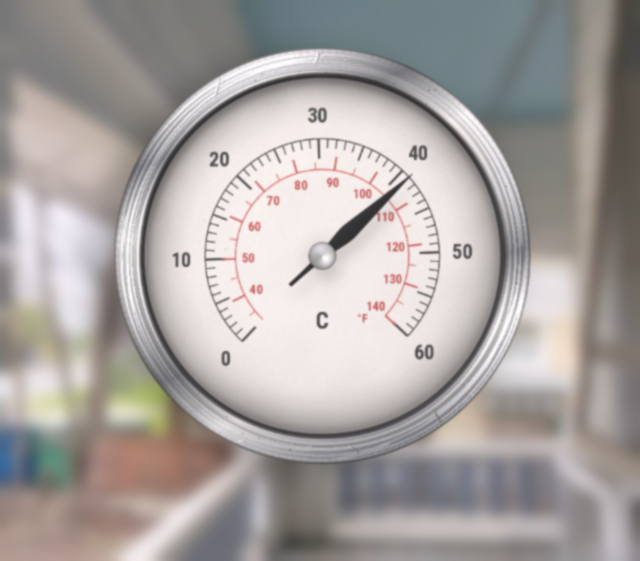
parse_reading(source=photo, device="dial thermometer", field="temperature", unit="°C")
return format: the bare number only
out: 41
